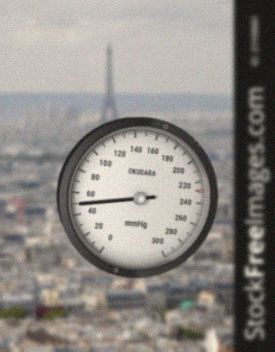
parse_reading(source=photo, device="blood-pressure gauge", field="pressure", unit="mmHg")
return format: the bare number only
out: 50
